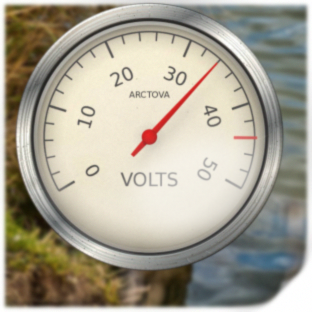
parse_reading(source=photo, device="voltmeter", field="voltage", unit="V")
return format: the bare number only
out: 34
